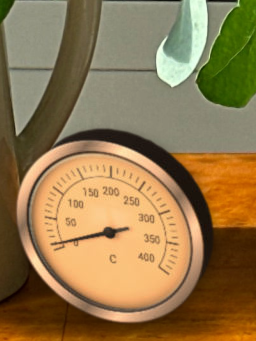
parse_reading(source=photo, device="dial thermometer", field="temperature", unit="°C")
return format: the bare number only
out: 10
